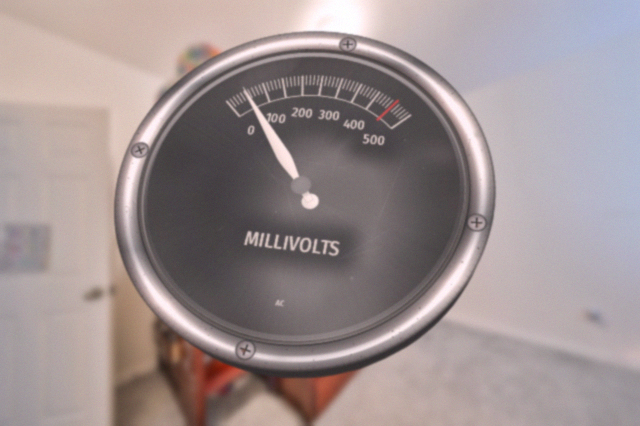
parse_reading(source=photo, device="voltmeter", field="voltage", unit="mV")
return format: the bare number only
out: 50
